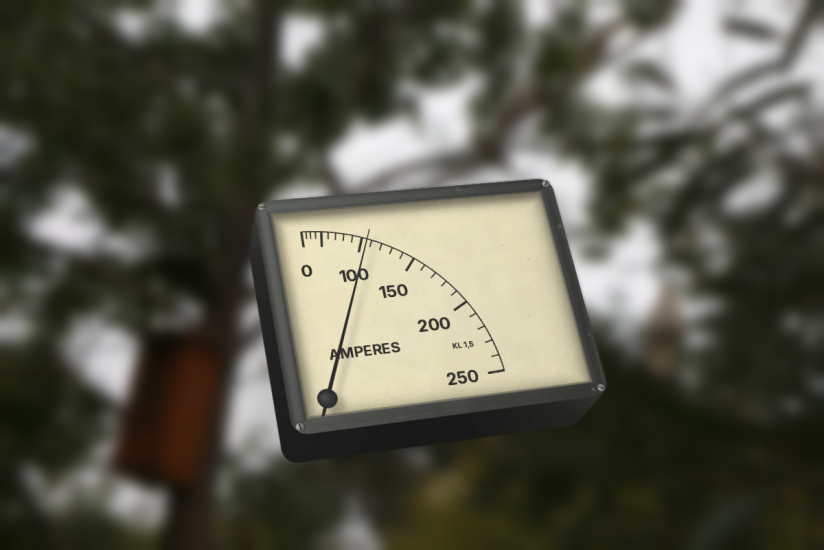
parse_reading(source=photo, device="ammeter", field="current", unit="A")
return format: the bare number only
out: 105
